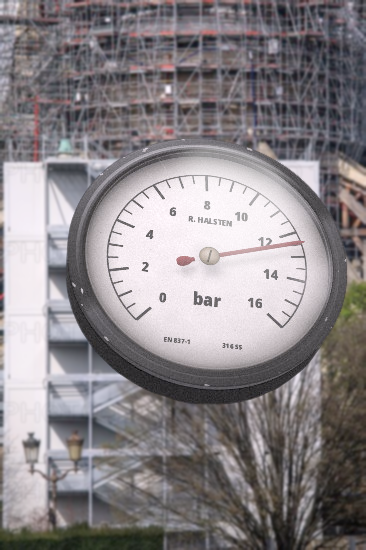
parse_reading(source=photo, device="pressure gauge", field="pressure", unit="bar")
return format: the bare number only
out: 12.5
